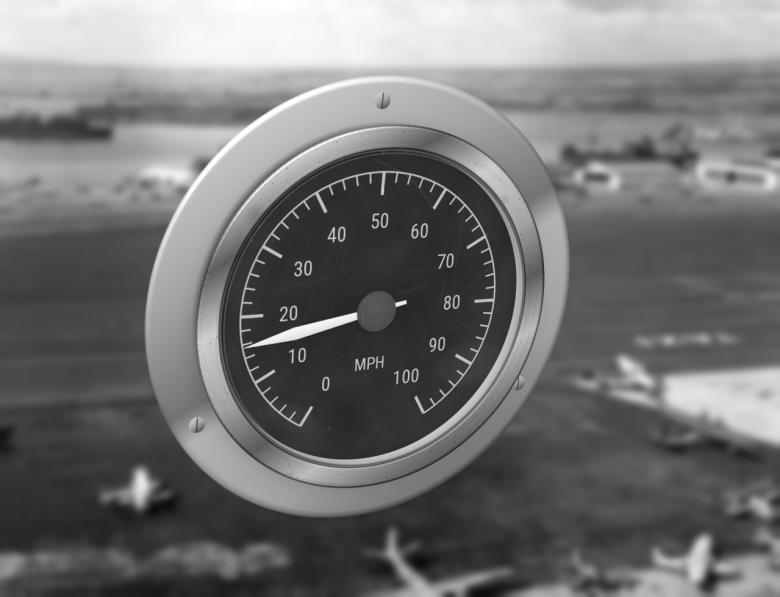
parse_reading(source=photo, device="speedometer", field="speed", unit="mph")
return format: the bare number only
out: 16
